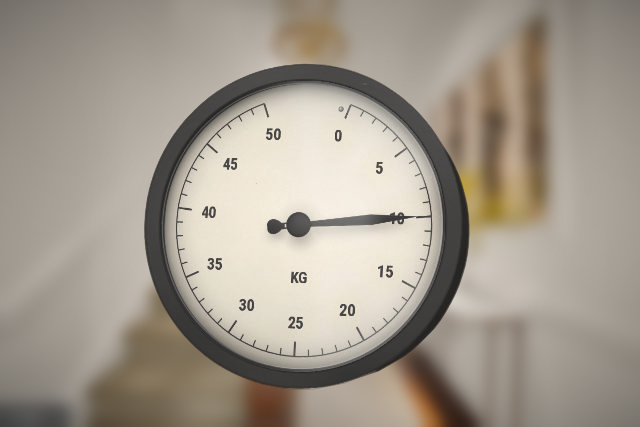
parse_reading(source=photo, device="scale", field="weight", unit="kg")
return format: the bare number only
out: 10
